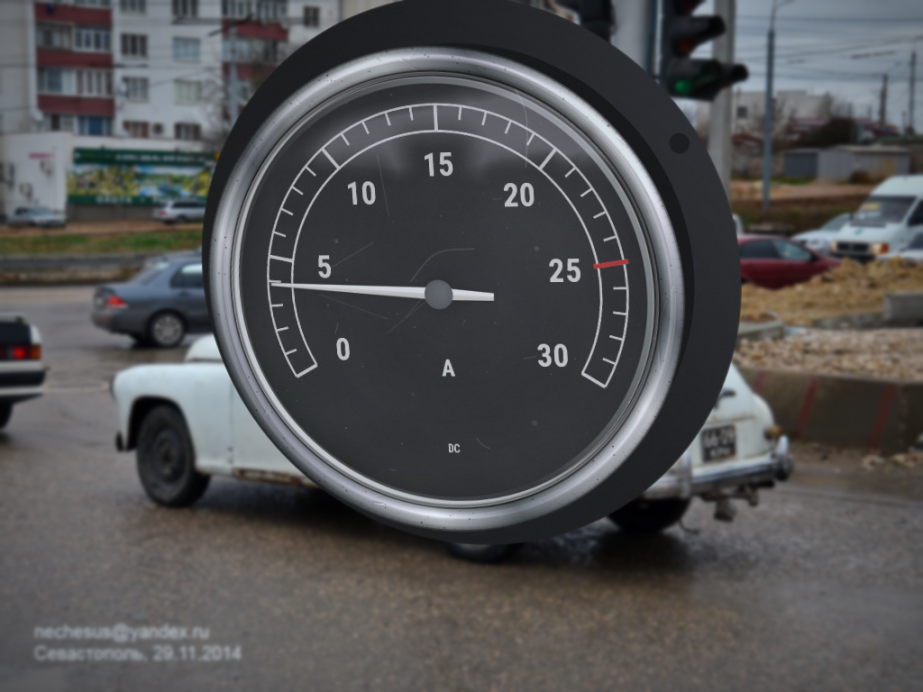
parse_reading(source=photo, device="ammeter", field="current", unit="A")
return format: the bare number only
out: 4
